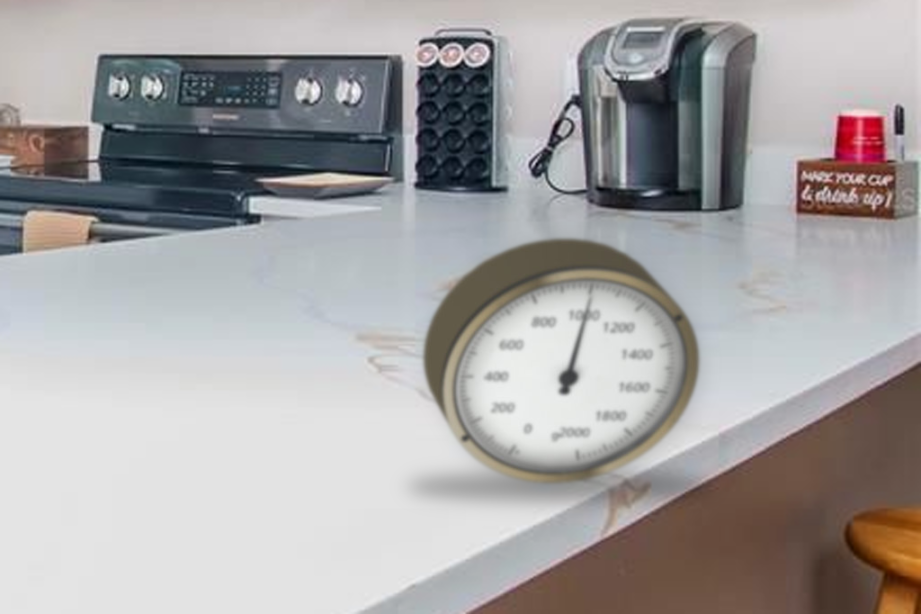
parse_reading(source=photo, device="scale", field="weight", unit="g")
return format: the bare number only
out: 1000
